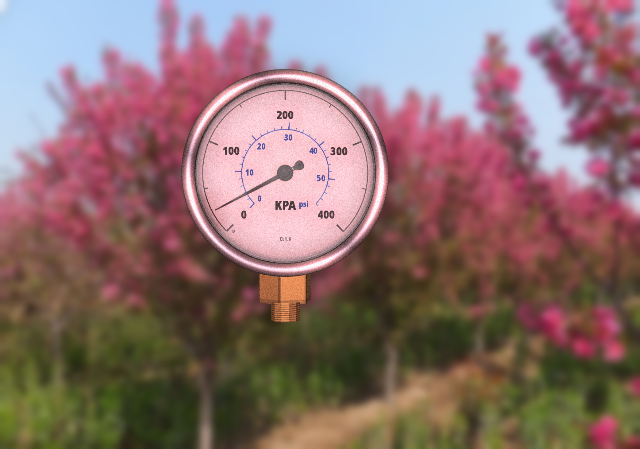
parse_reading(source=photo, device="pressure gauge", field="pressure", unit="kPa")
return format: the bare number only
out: 25
